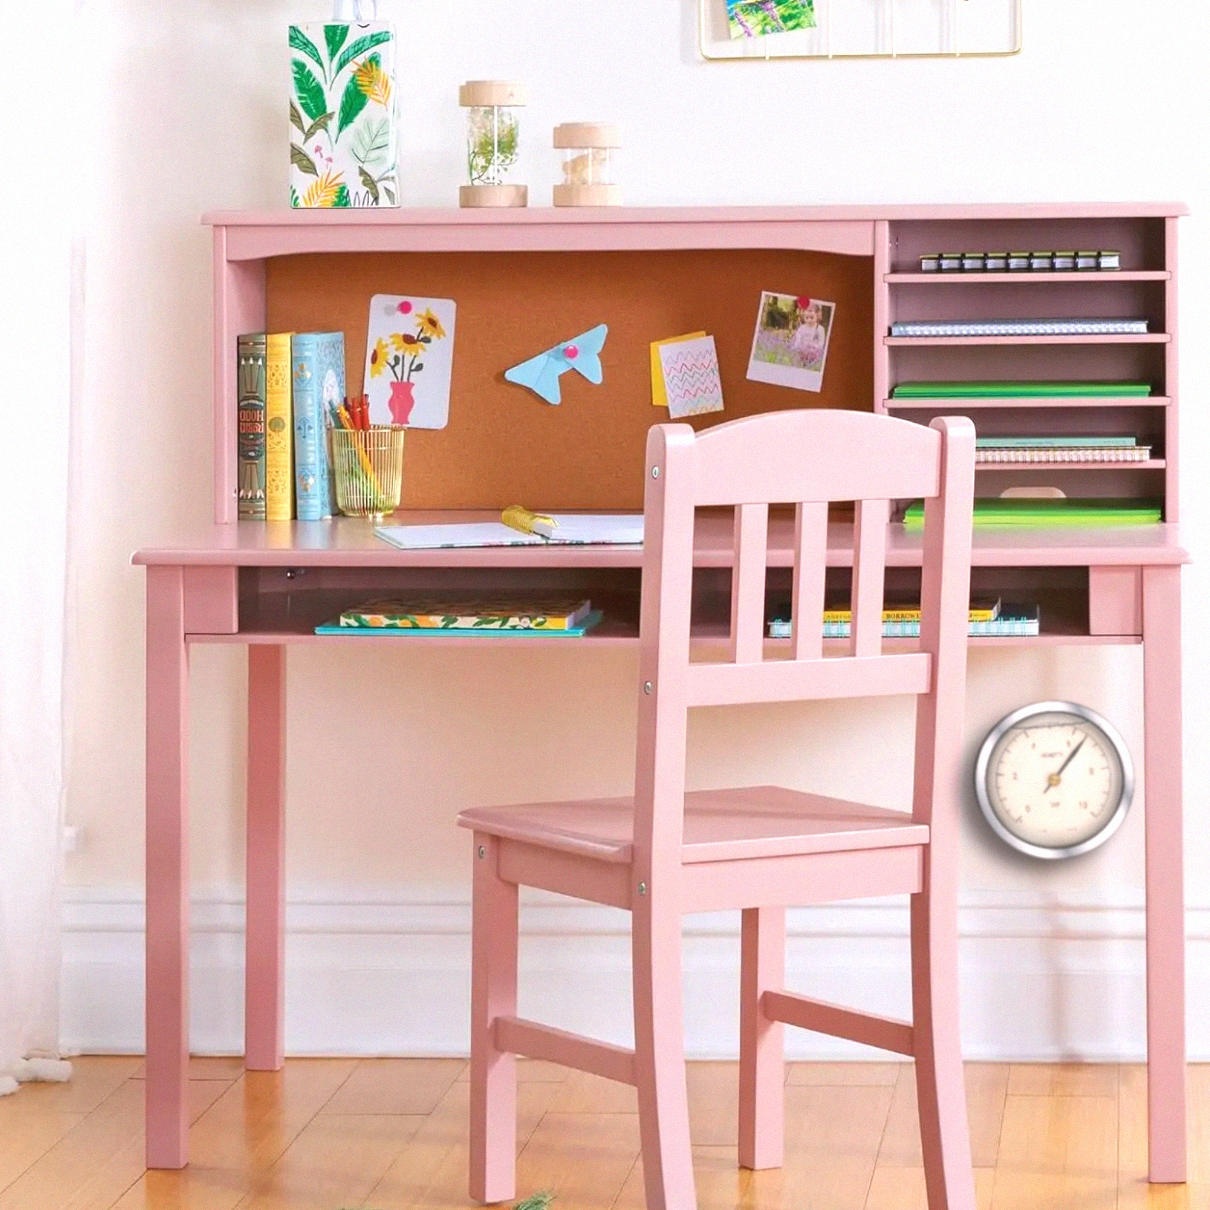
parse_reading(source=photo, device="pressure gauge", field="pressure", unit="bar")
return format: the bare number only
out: 6.5
